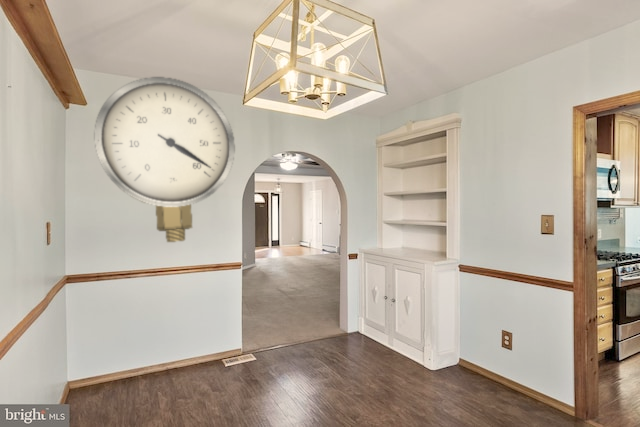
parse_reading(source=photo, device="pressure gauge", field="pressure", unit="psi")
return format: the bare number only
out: 58
